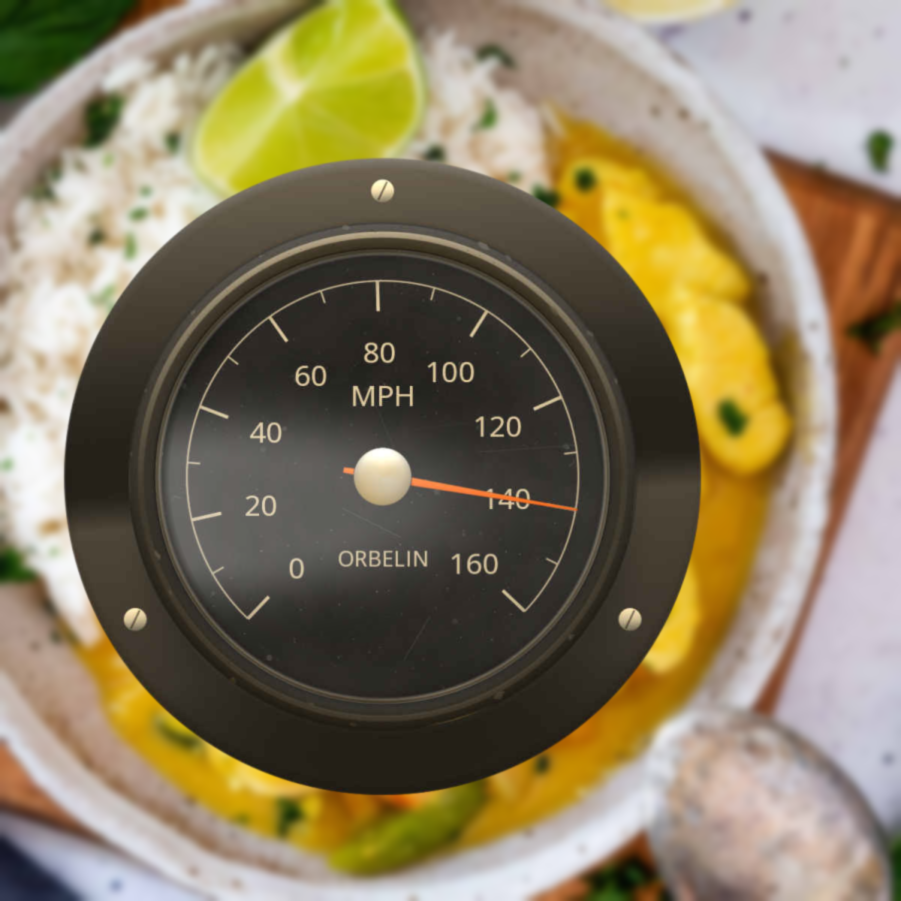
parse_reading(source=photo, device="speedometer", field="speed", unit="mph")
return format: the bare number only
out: 140
